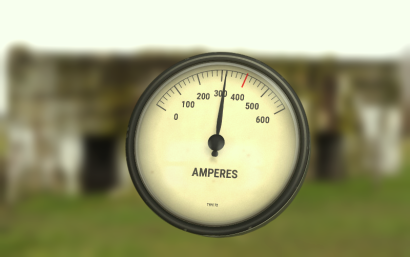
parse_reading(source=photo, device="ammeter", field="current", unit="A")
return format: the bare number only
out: 320
